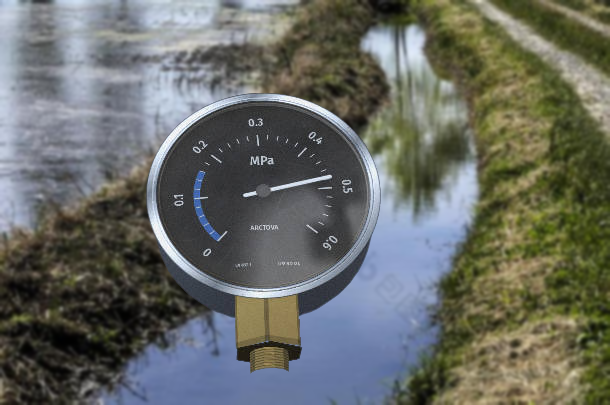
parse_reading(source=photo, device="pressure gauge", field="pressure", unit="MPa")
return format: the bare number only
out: 0.48
